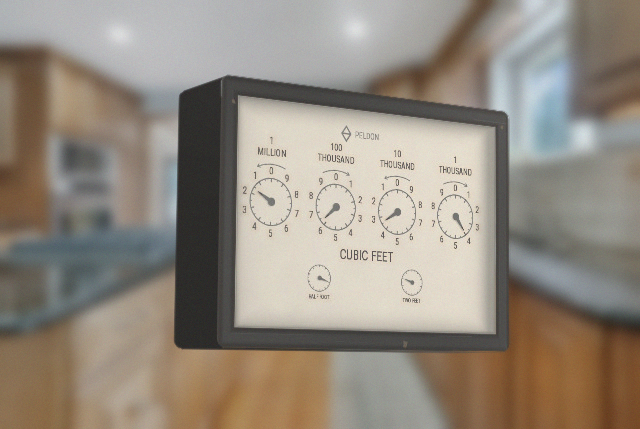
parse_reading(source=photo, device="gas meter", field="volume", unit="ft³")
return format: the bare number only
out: 163400
